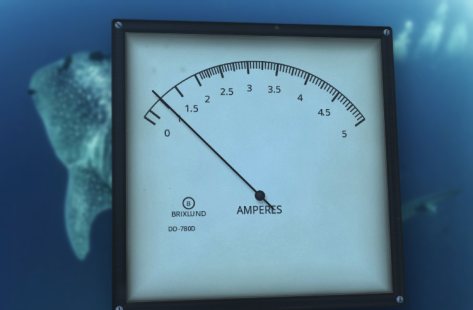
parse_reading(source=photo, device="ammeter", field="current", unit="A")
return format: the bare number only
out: 1
